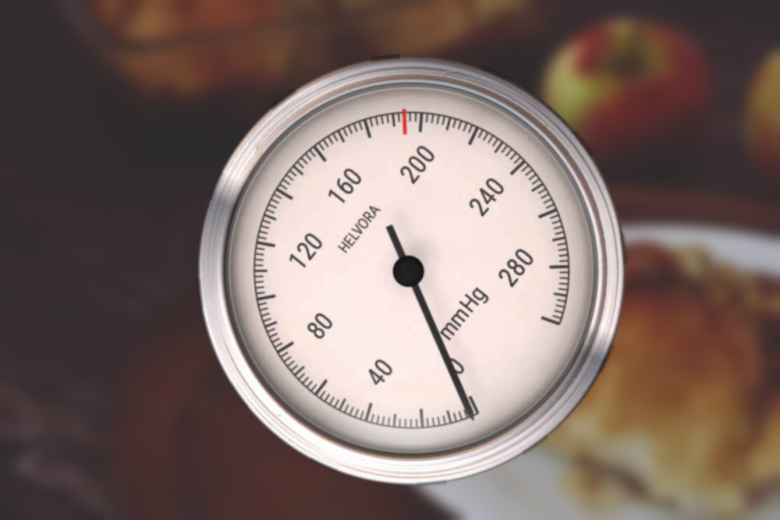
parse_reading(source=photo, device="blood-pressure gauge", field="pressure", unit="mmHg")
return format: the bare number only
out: 2
